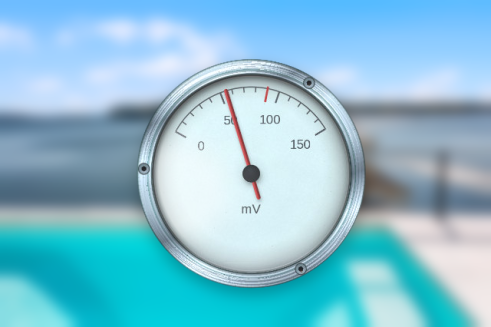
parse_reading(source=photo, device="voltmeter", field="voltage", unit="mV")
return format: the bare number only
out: 55
